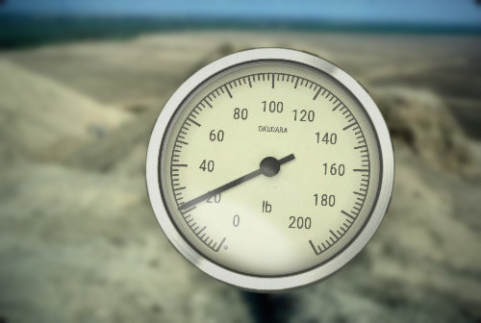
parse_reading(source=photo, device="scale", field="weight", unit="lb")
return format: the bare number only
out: 22
